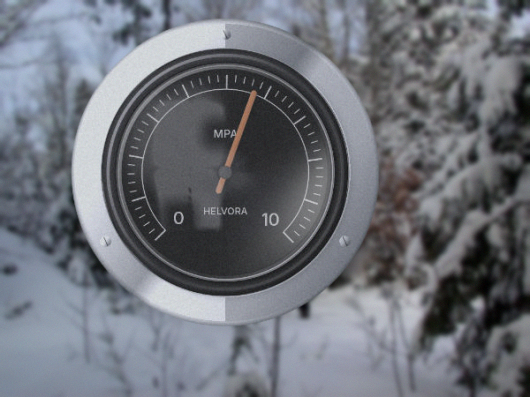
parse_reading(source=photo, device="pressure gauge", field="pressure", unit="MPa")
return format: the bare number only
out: 5.7
